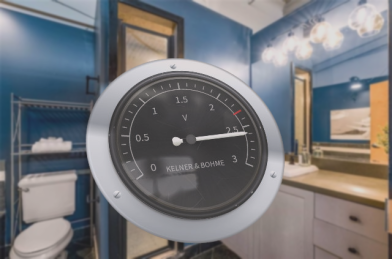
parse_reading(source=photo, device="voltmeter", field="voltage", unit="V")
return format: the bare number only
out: 2.6
